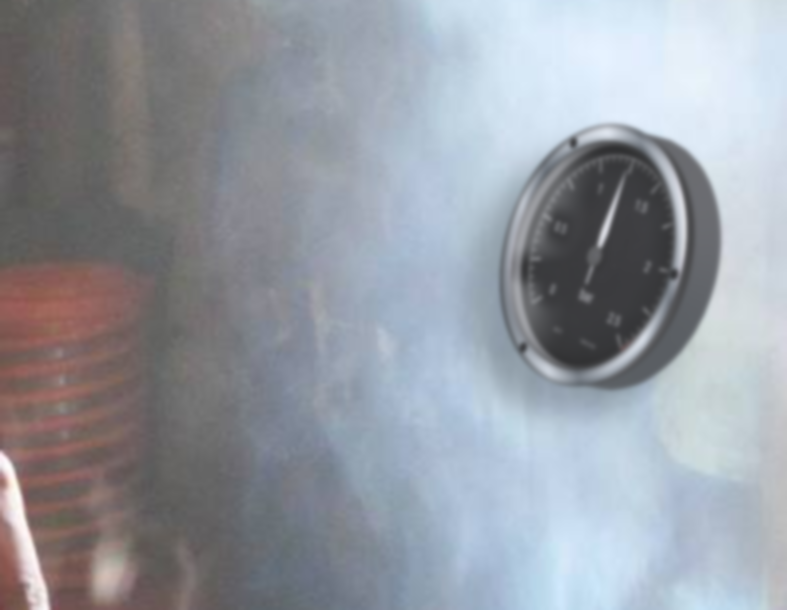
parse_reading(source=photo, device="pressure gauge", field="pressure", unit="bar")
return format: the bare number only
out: 1.25
